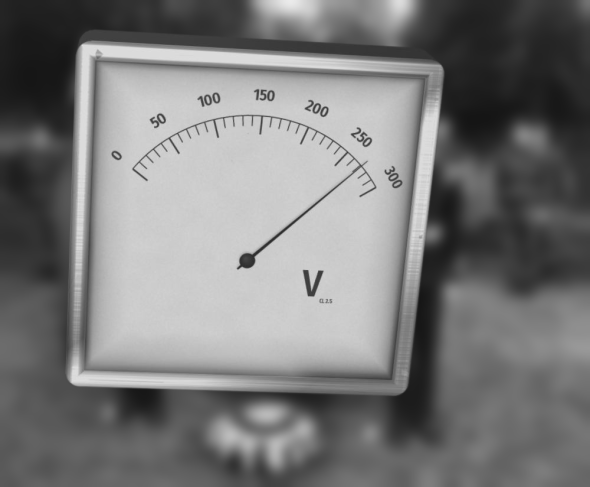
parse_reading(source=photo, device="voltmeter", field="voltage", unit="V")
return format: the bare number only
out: 270
